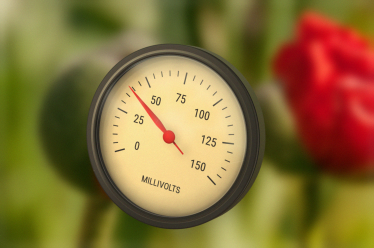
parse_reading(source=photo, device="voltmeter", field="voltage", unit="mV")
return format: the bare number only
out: 40
